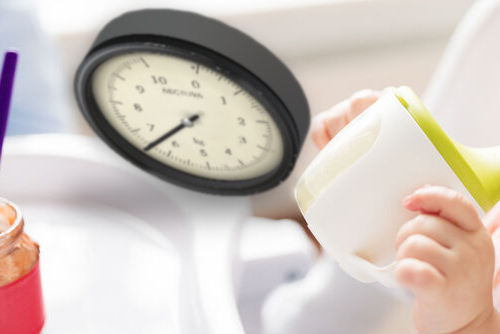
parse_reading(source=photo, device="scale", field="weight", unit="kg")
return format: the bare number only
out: 6.5
